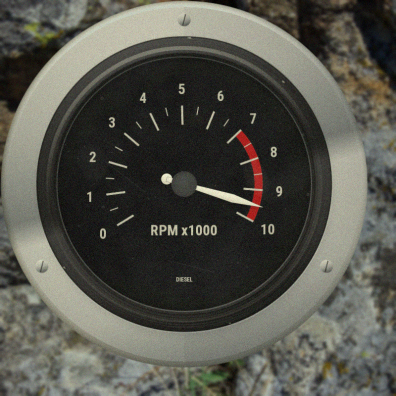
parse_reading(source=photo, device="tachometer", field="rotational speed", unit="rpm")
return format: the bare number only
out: 9500
